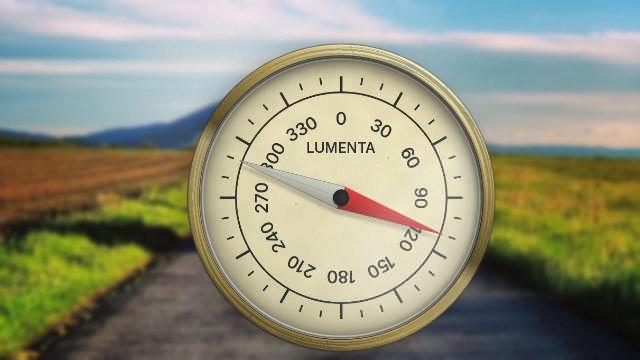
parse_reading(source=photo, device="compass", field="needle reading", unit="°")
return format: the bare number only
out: 110
